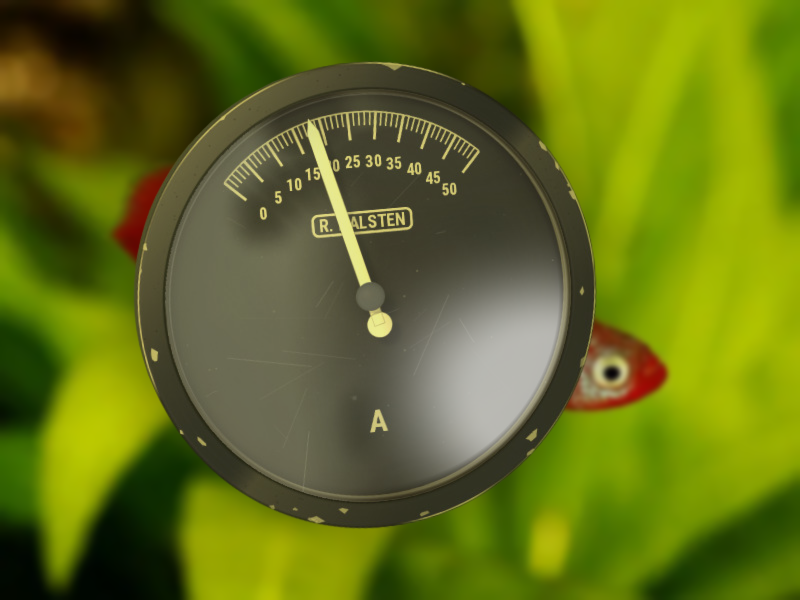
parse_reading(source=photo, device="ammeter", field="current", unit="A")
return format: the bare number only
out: 18
